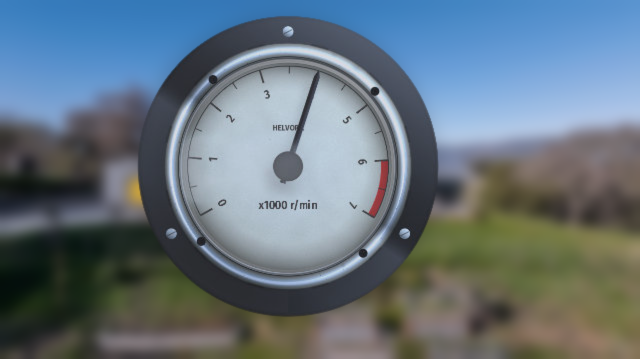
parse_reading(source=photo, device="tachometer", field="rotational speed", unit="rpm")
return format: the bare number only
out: 4000
